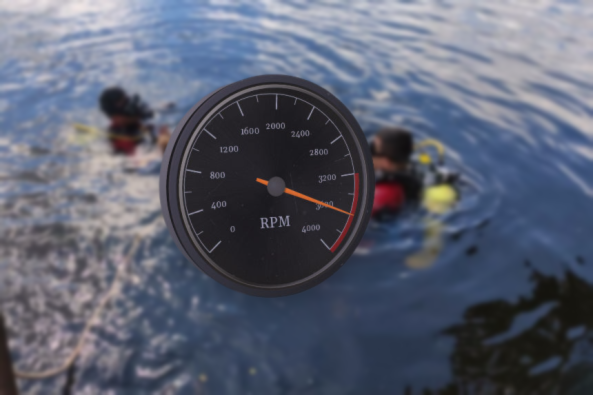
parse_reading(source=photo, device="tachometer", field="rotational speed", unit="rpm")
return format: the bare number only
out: 3600
